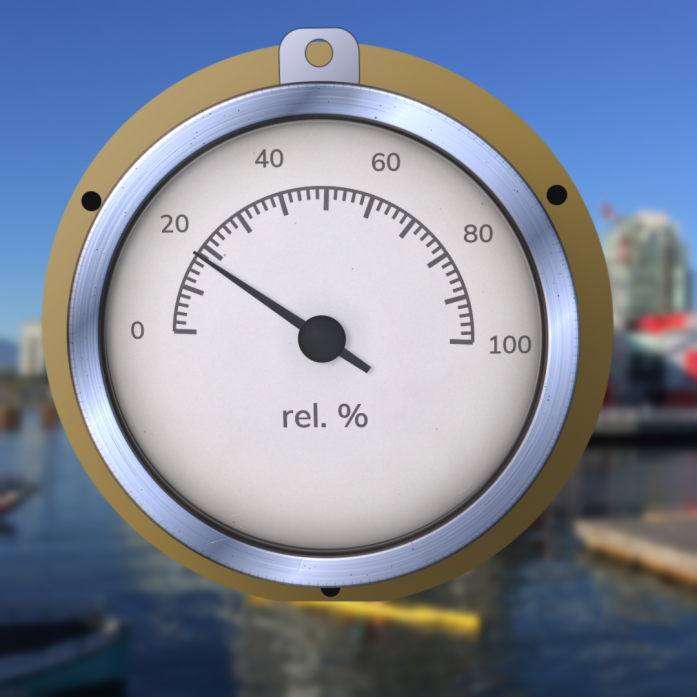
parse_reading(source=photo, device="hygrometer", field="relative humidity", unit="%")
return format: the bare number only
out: 18
